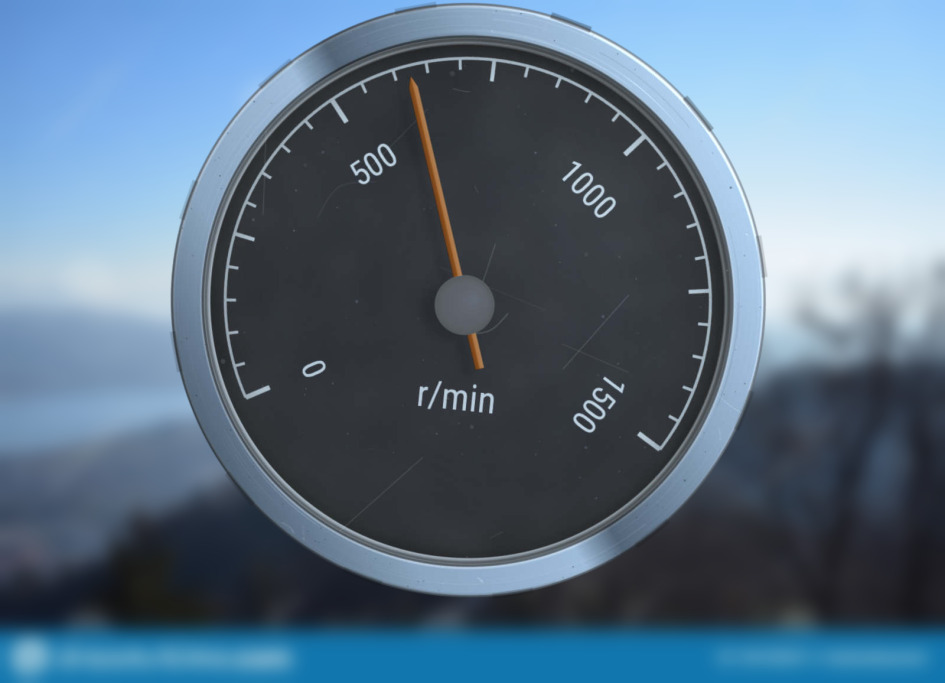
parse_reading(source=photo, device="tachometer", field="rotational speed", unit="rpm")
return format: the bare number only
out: 625
